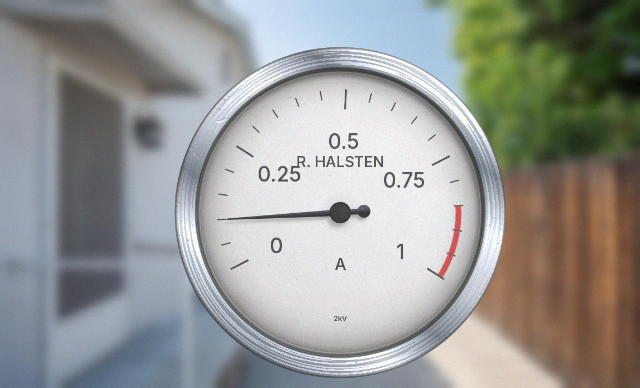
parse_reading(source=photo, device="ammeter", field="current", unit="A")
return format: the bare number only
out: 0.1
